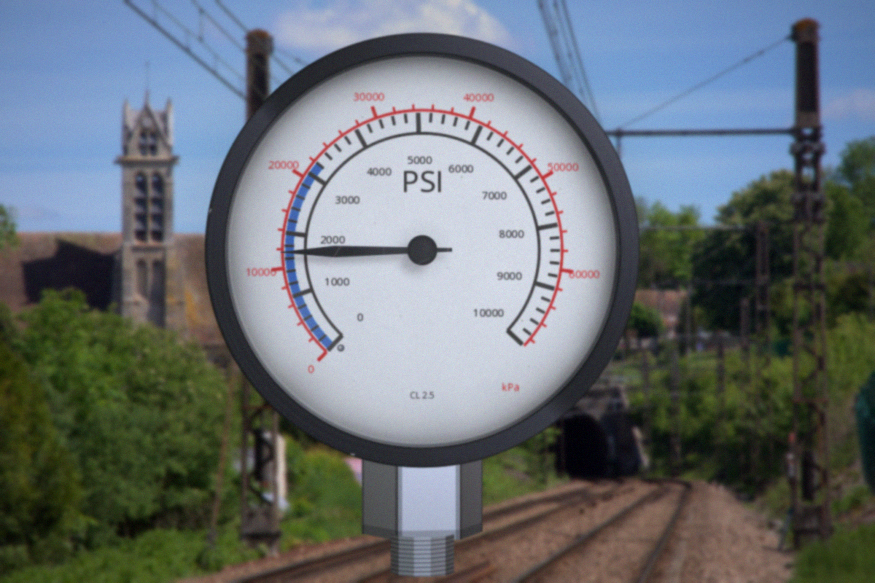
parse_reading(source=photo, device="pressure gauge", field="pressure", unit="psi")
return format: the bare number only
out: 1700
